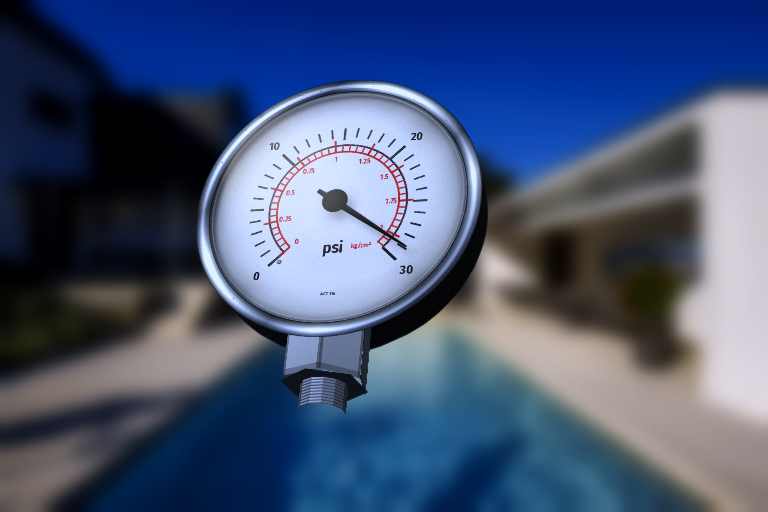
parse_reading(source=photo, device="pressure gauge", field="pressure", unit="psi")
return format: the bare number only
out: 29
